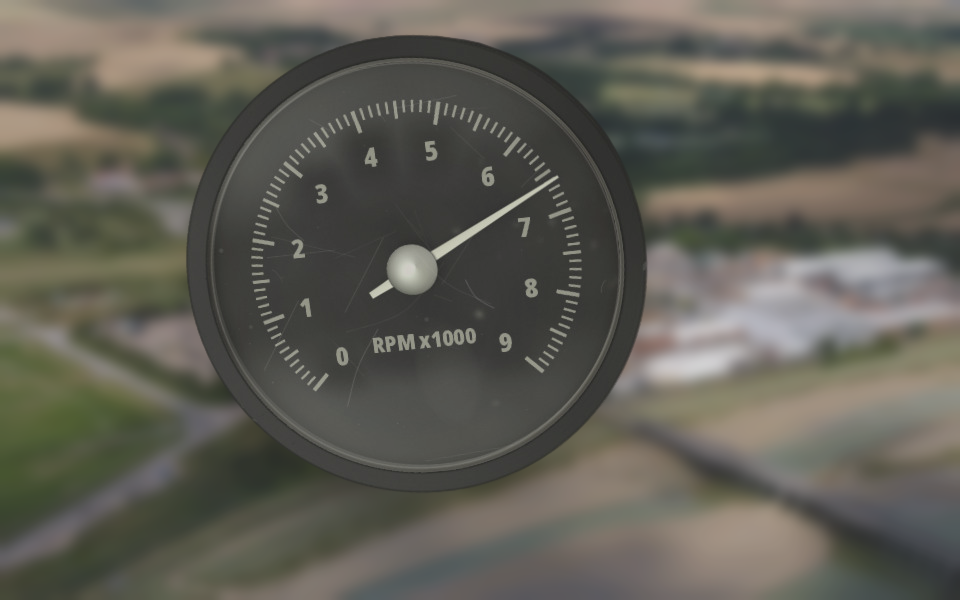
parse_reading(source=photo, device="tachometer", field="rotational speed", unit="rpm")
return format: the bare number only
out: 6600
